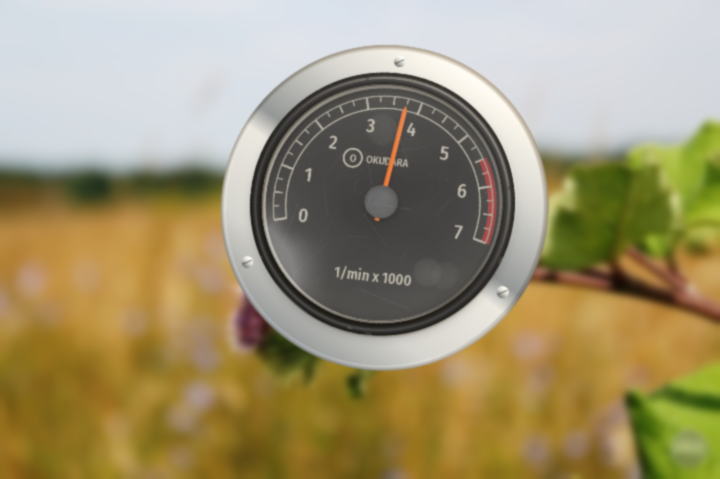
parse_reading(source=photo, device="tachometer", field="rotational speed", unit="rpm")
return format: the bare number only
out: 3750
